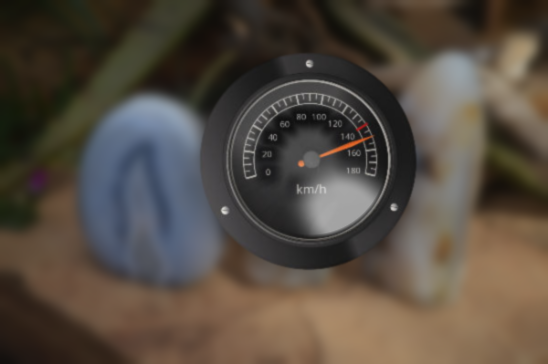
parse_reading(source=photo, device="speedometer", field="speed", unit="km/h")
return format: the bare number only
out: 150
